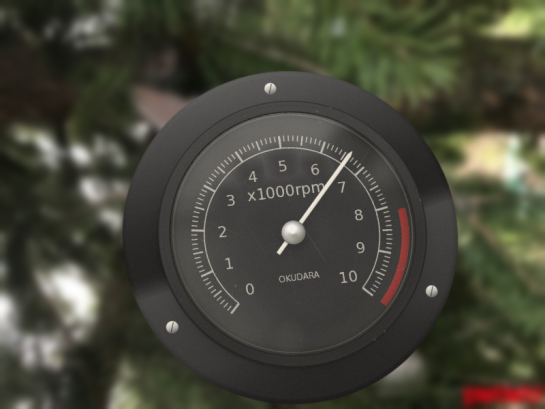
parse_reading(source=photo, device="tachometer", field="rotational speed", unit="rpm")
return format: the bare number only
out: 6600
